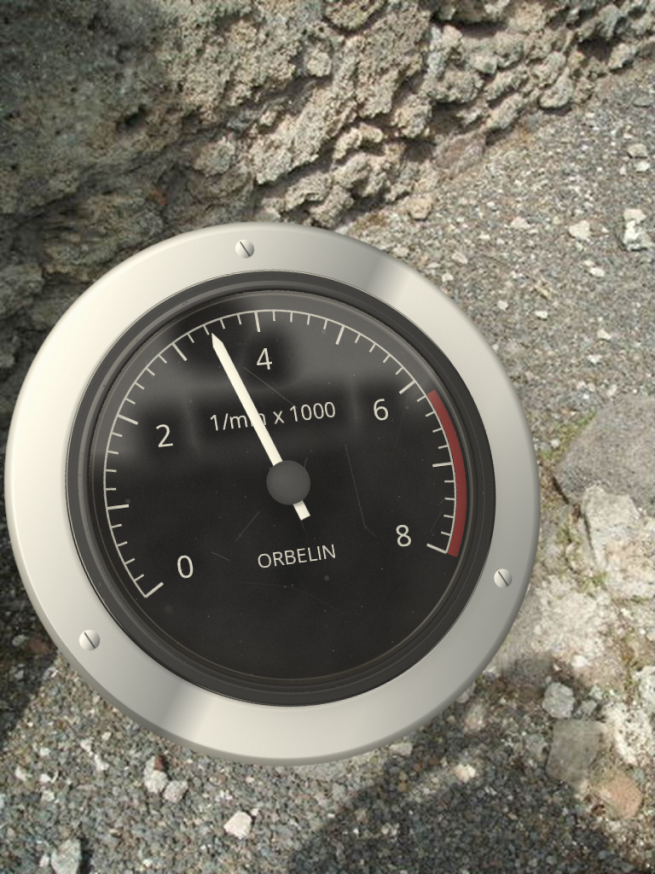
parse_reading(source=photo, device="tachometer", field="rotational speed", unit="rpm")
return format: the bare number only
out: 3400
